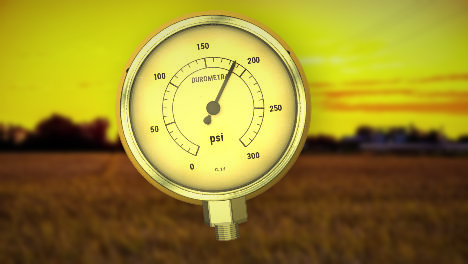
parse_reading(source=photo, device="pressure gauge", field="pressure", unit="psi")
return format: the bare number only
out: 185
